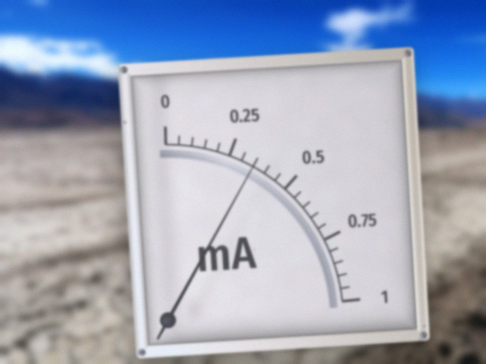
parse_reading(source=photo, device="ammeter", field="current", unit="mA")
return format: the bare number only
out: 0.35
